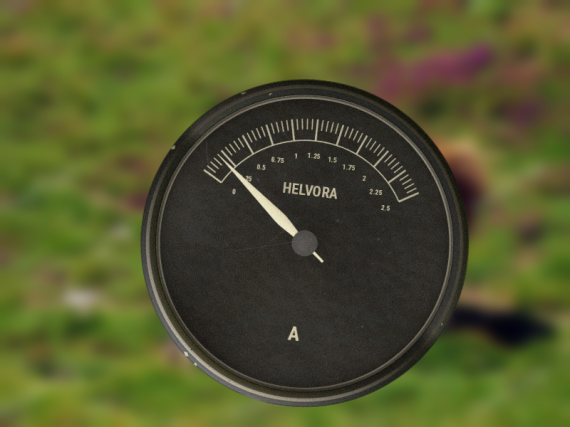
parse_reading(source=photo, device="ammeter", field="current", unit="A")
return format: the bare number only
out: 0.2
